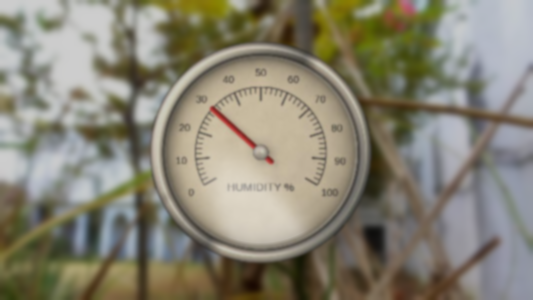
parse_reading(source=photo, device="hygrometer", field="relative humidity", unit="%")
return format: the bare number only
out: 30
